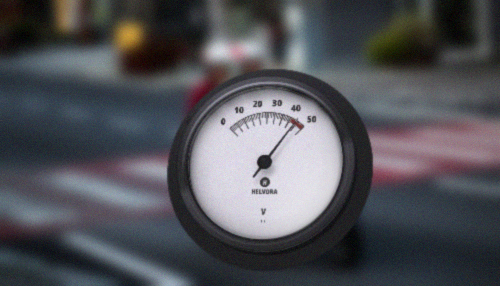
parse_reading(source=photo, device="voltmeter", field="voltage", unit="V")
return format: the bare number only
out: 45
